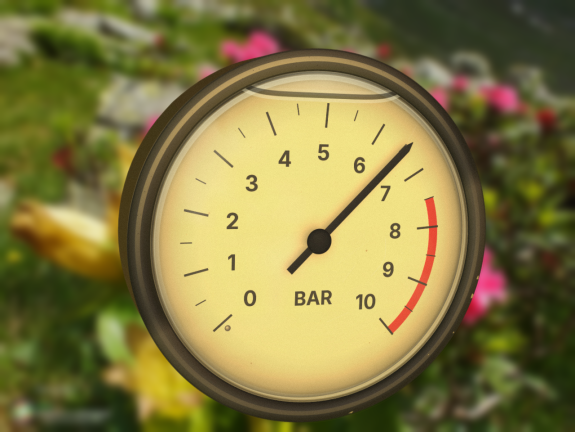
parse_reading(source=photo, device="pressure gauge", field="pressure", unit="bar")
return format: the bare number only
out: 6.5
